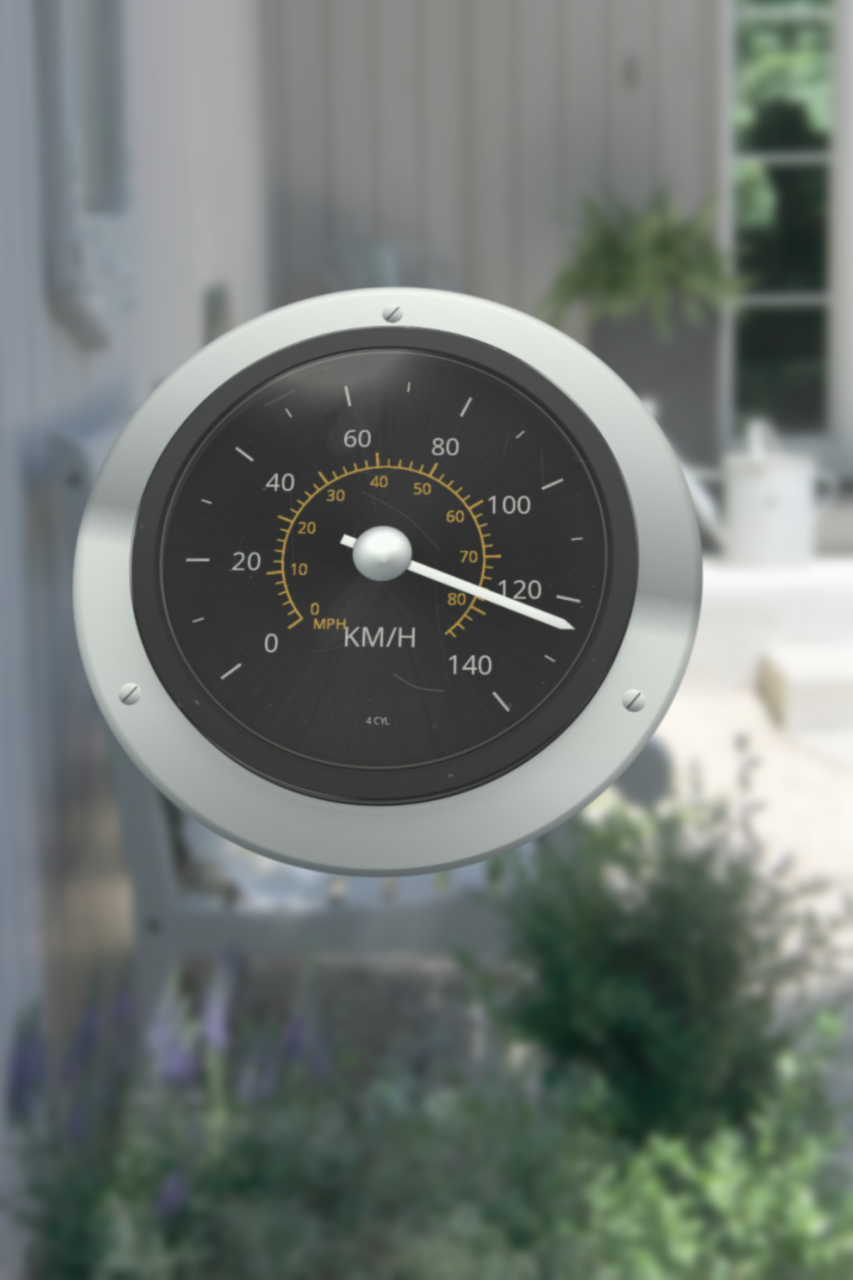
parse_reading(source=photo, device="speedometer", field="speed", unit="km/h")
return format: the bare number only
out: 125
